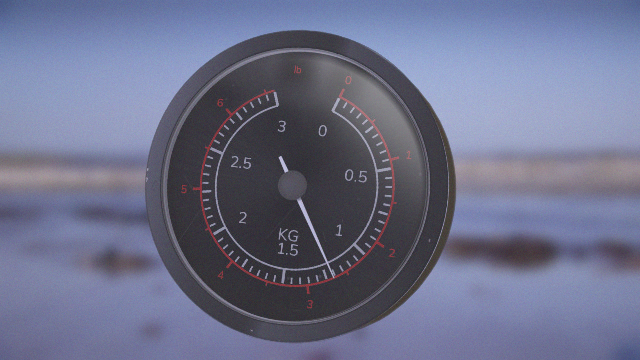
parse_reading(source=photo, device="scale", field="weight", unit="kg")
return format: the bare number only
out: 1.2
